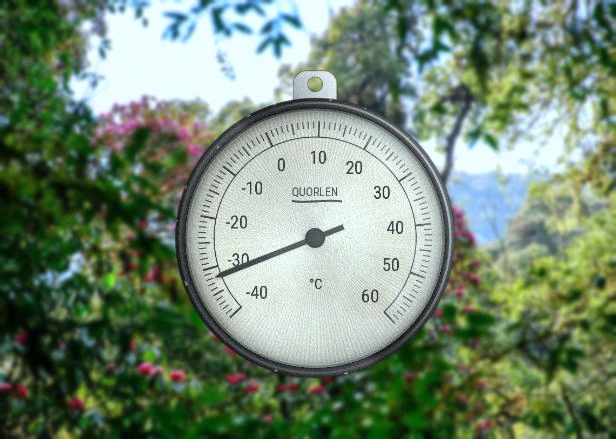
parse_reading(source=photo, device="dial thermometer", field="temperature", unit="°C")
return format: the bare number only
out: -32
